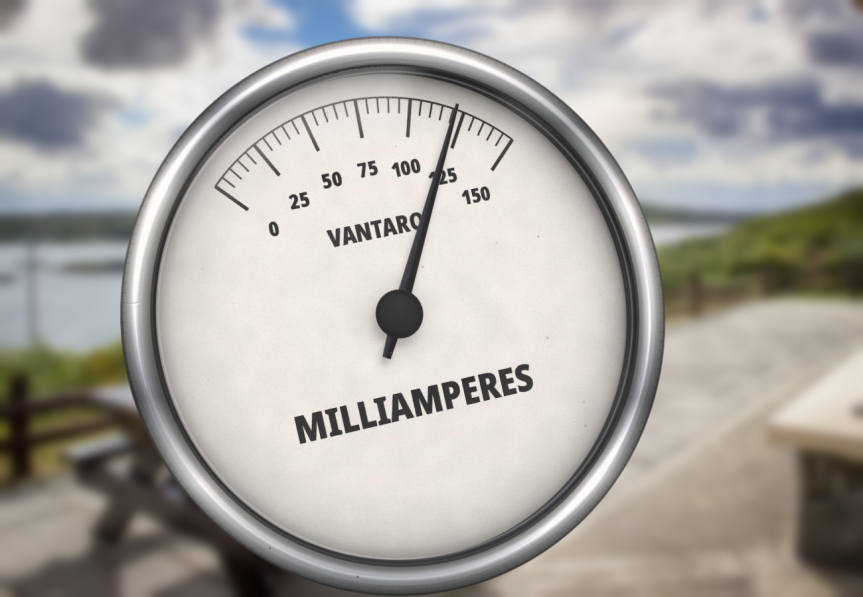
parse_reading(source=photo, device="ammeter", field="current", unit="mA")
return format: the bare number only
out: 120
